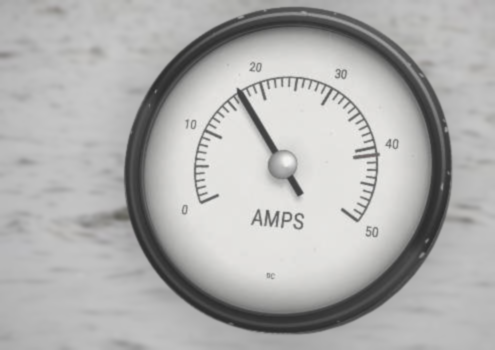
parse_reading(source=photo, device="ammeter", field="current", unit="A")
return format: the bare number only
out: 17
